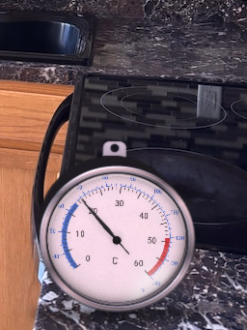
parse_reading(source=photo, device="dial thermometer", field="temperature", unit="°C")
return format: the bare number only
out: 20
